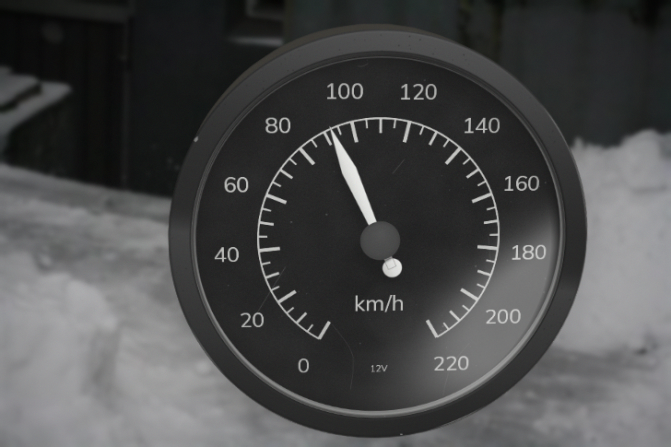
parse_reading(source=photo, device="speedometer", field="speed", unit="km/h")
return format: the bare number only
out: 92.5
